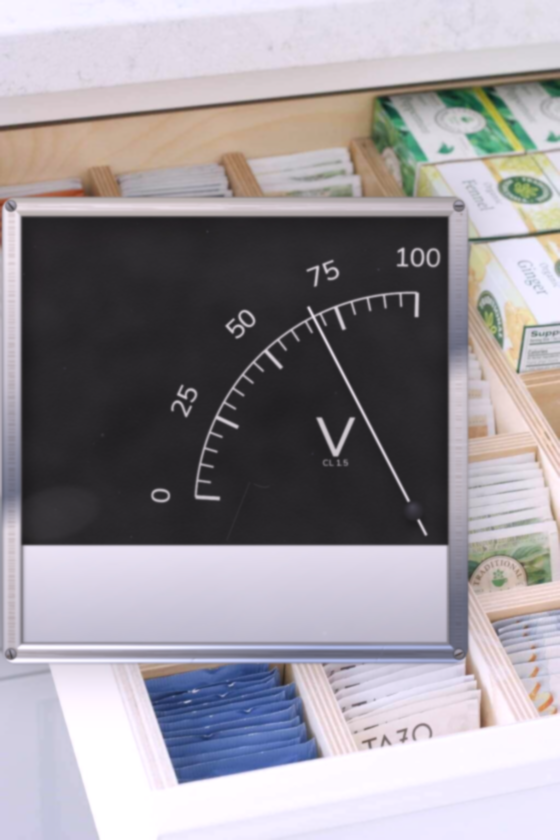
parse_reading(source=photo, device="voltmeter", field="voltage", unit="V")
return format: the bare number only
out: 67.5
